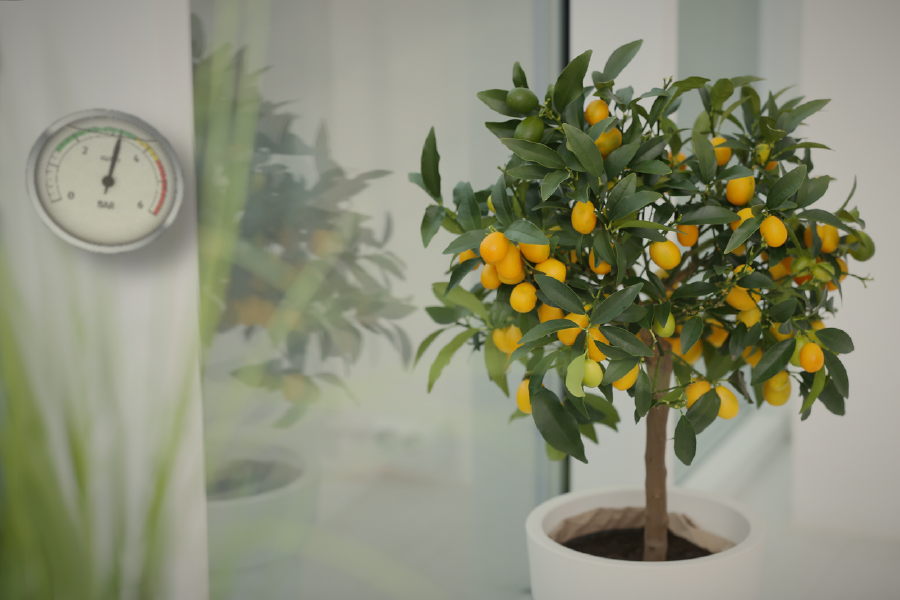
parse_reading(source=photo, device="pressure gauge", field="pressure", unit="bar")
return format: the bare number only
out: 3.2
